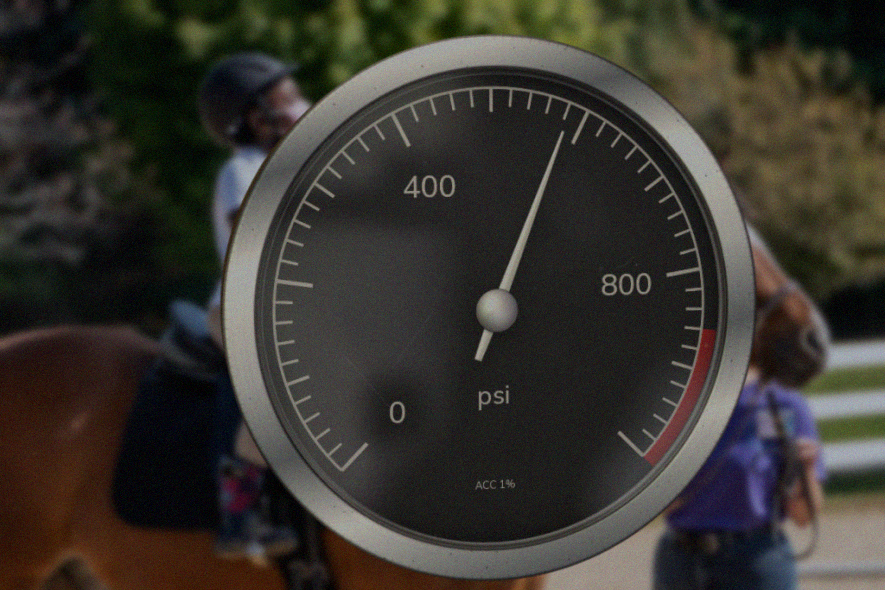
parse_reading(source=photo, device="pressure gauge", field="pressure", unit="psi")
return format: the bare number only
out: 580
